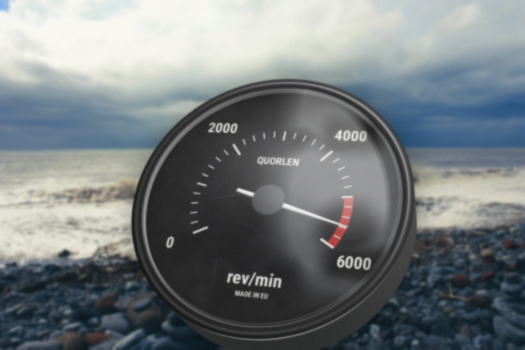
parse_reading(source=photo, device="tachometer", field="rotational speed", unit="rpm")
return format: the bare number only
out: 5600
